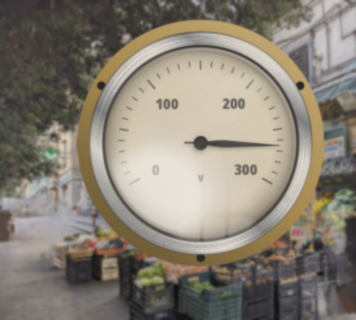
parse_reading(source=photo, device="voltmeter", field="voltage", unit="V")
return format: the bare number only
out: 265
